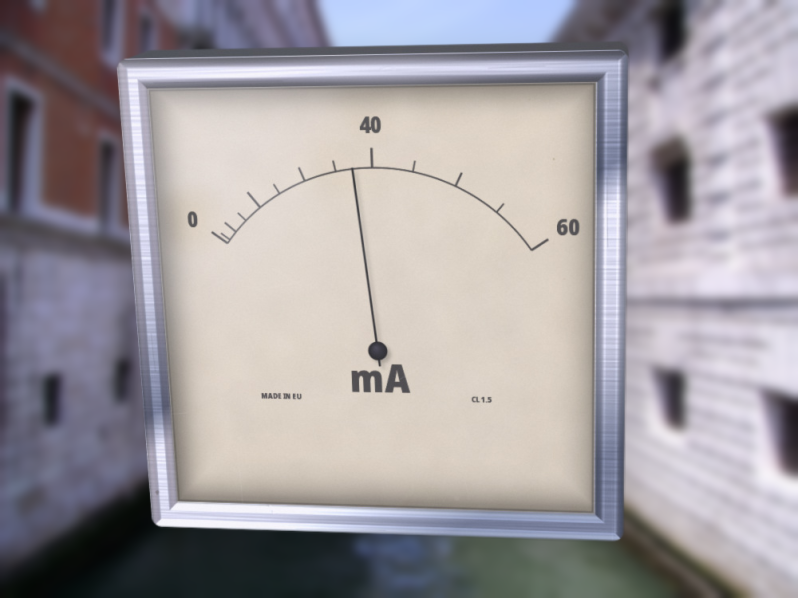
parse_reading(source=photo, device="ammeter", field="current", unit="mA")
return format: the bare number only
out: 37.5
